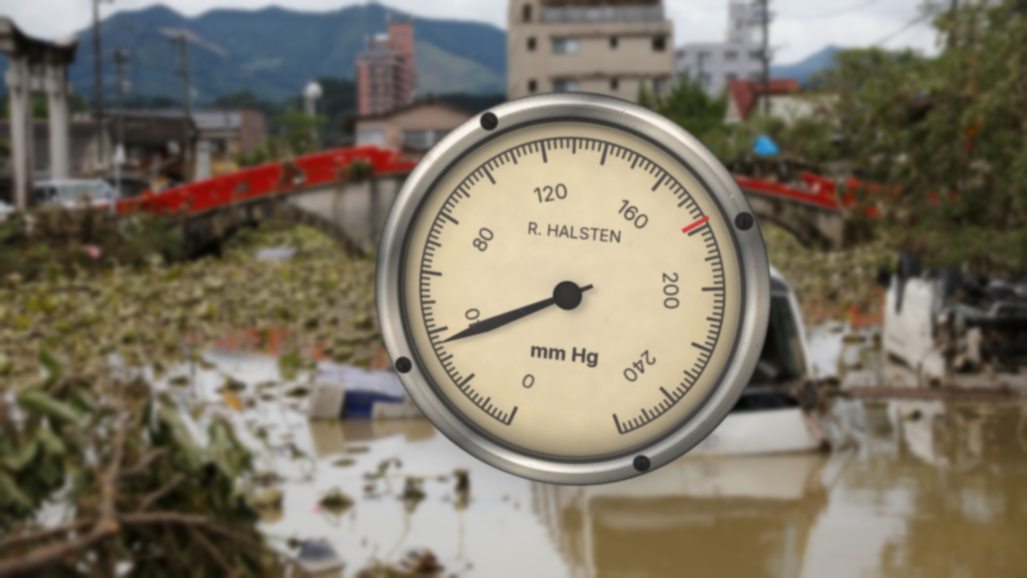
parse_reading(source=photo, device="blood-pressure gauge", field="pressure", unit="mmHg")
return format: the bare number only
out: 36
